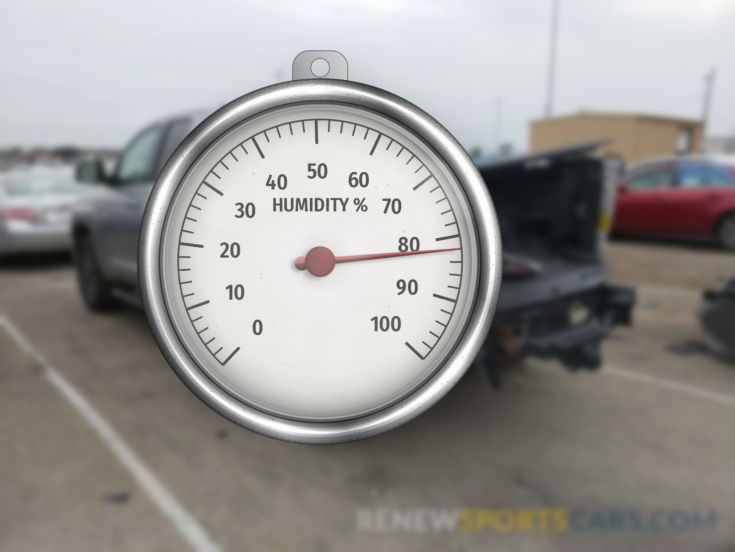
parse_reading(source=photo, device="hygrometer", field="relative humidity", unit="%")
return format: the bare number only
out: 82
